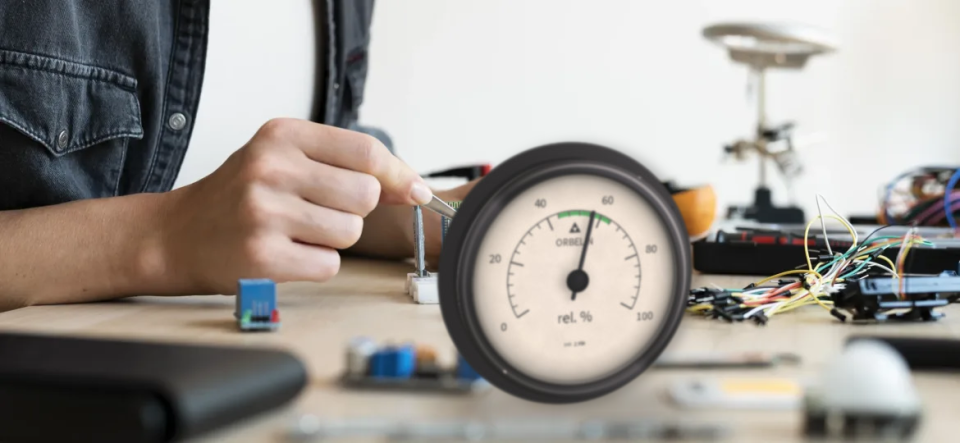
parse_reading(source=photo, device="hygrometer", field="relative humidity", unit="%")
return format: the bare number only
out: 56
